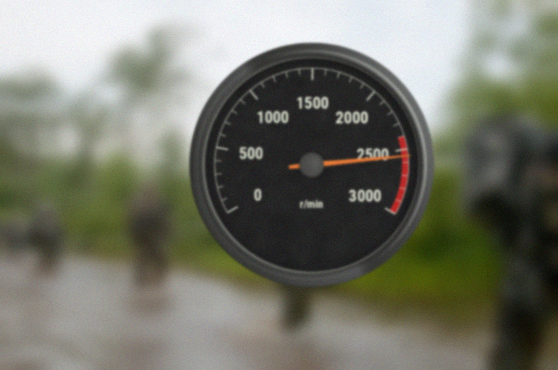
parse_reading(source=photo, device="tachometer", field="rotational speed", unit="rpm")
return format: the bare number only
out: 2550
